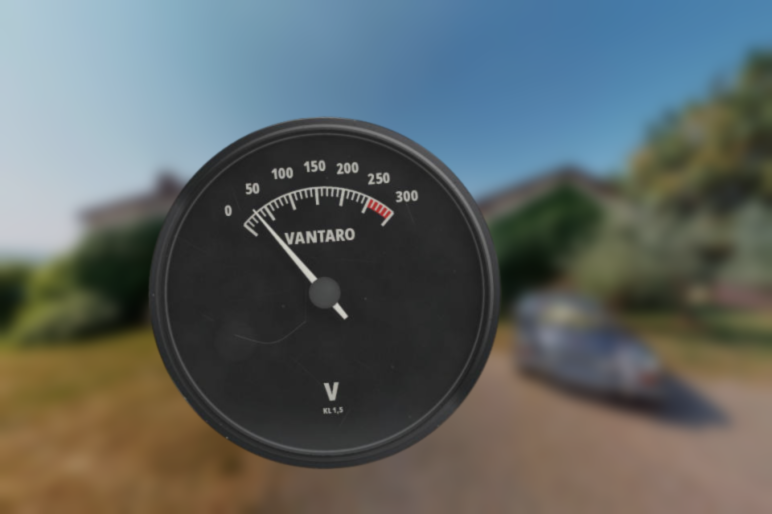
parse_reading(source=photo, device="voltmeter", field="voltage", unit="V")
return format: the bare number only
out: 30
